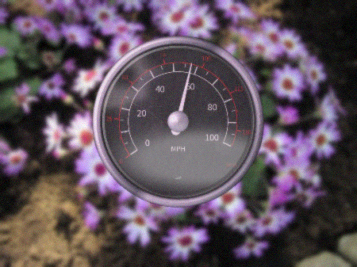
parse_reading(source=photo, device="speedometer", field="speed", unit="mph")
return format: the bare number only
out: 57.5
